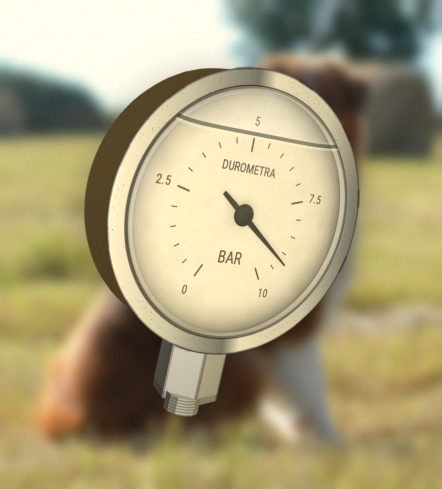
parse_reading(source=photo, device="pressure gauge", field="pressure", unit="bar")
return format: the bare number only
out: 9.25
